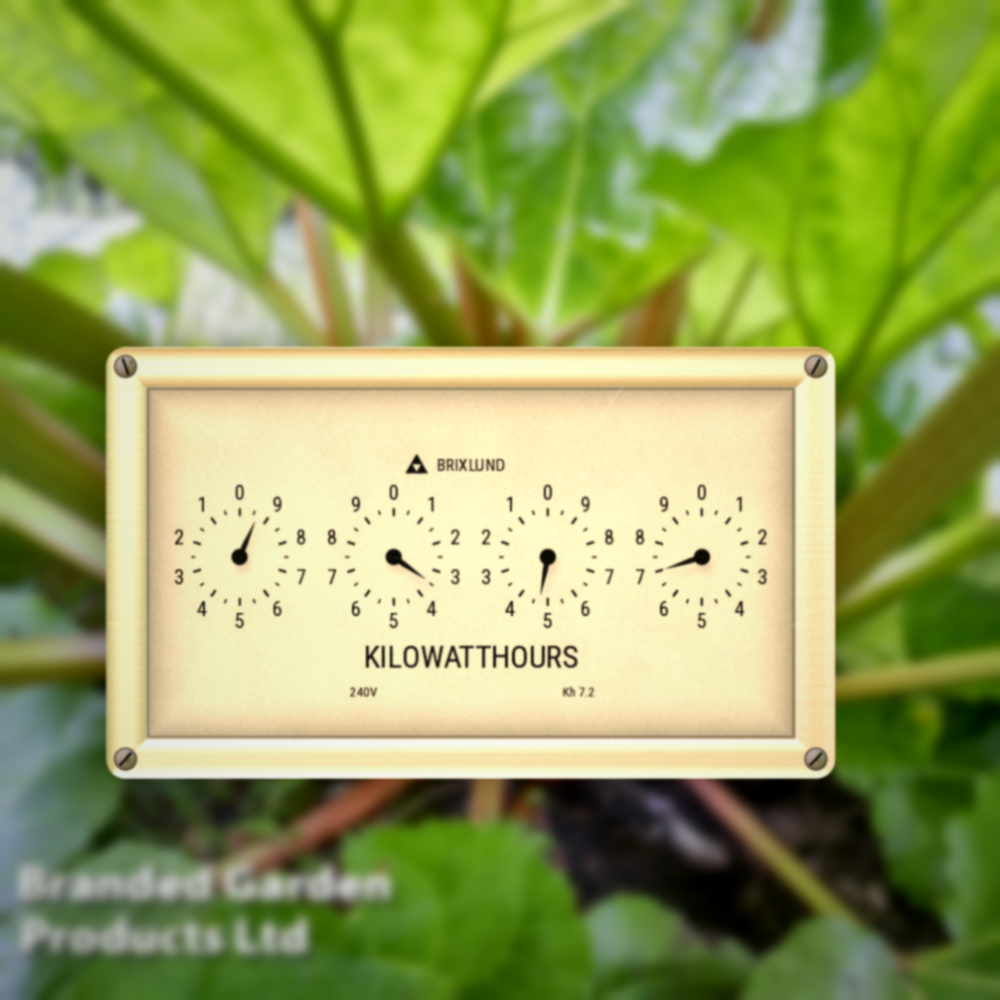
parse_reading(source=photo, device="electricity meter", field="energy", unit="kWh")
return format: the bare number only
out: 9347
